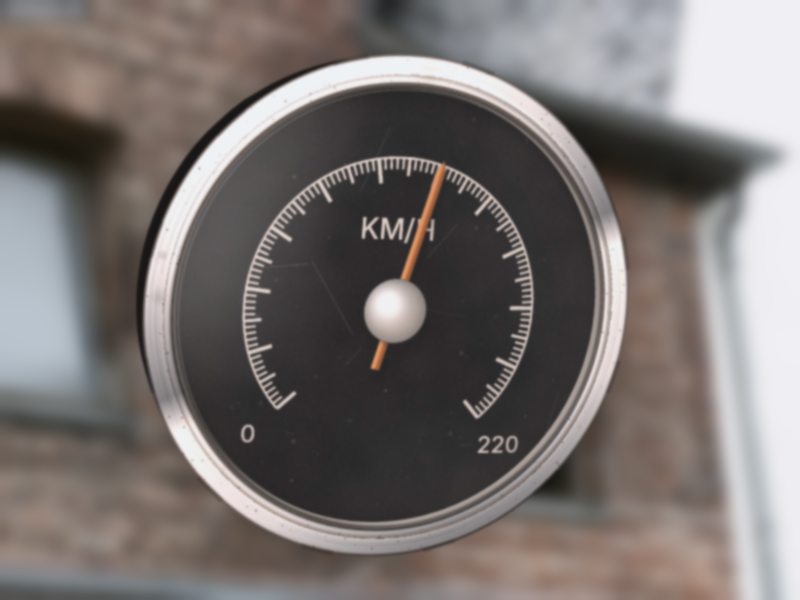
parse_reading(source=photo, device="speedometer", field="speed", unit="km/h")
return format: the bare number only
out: 120
